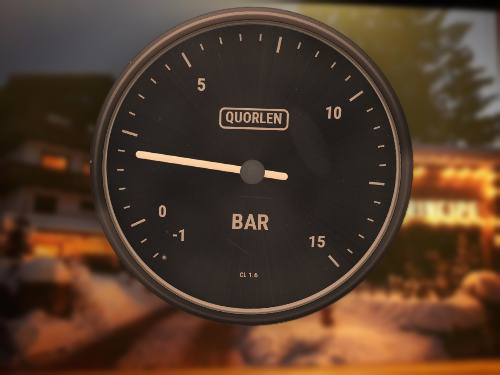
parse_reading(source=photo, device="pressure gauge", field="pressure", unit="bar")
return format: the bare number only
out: 2
